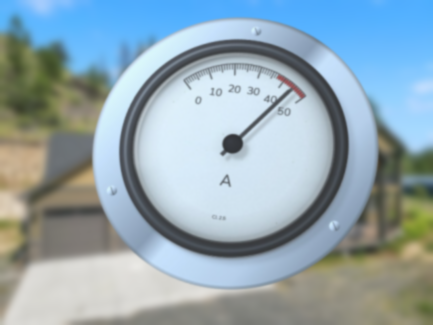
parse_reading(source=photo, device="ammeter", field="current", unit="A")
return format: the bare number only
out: 45
